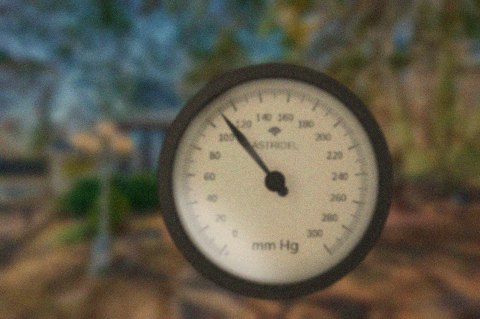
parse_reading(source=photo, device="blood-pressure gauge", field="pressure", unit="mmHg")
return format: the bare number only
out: 110
